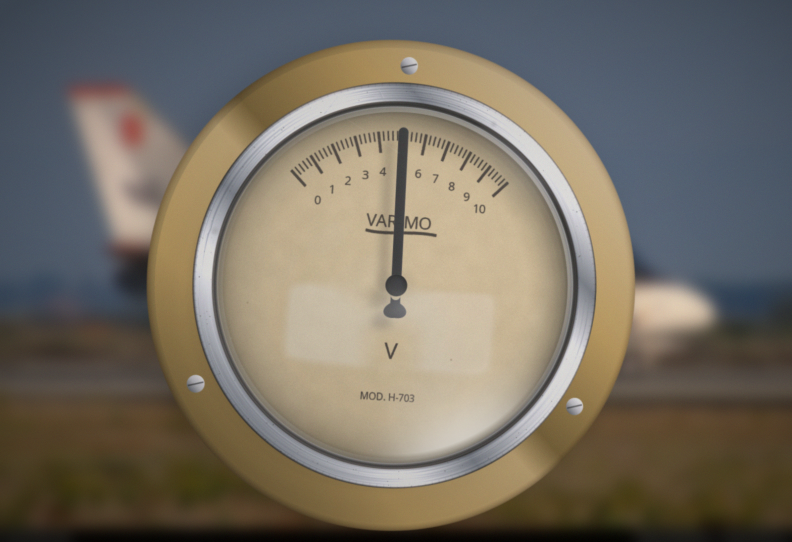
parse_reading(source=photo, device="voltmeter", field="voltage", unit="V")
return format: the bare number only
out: 5
